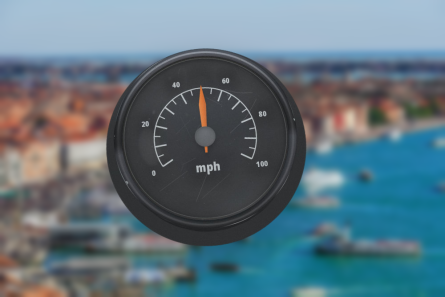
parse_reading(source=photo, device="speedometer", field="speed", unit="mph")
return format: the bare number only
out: 50
